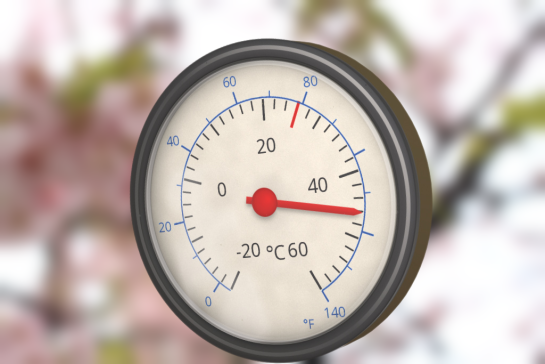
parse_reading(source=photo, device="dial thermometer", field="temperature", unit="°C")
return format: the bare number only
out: 46
